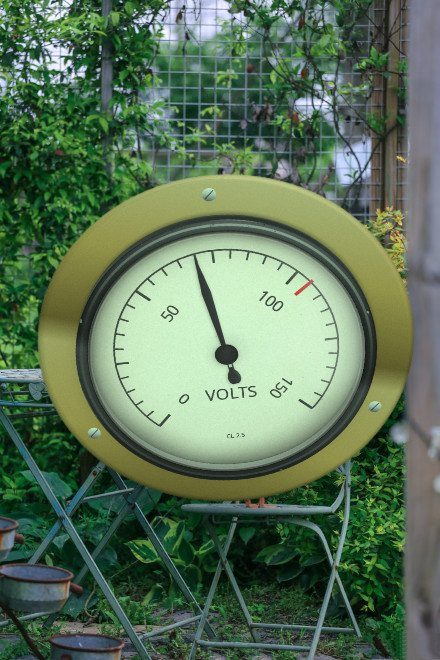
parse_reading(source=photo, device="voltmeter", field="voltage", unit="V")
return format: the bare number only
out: 70
